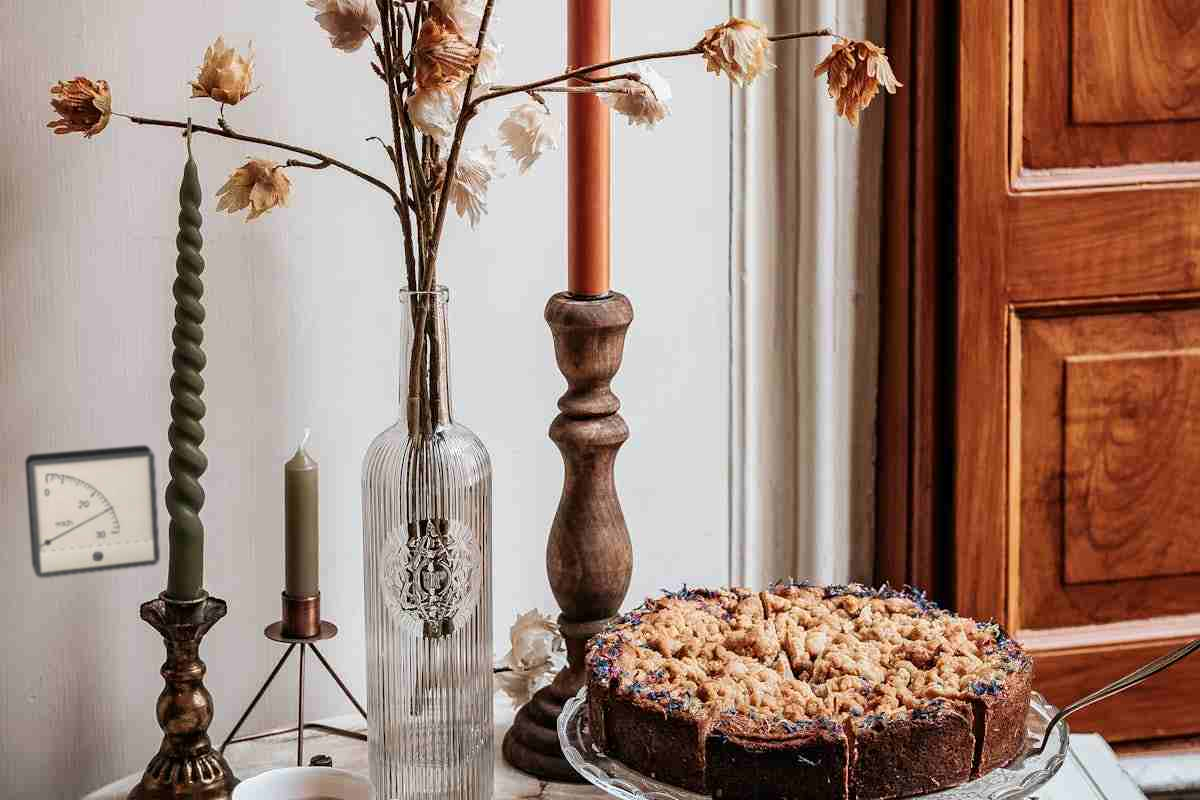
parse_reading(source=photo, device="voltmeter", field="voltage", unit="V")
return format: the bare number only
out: 25
